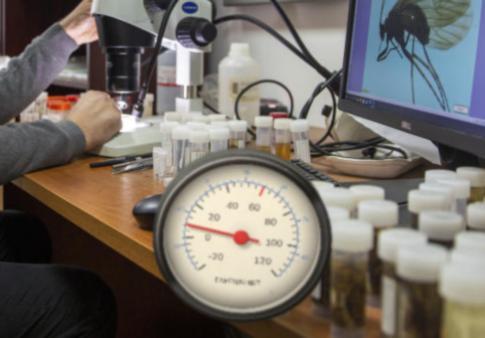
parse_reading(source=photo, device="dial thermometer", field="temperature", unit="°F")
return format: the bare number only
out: 8
